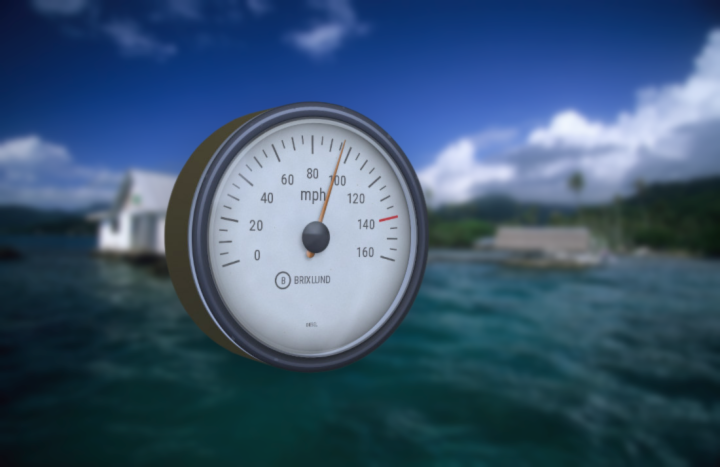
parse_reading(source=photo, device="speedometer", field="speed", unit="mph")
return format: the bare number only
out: 95
